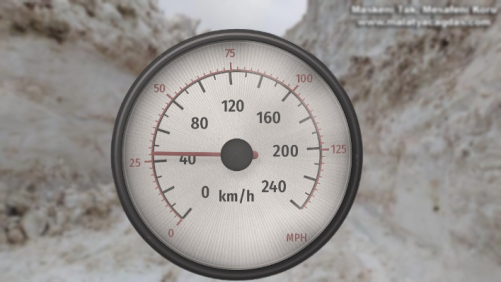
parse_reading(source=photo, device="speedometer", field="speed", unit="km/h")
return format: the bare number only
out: 45
